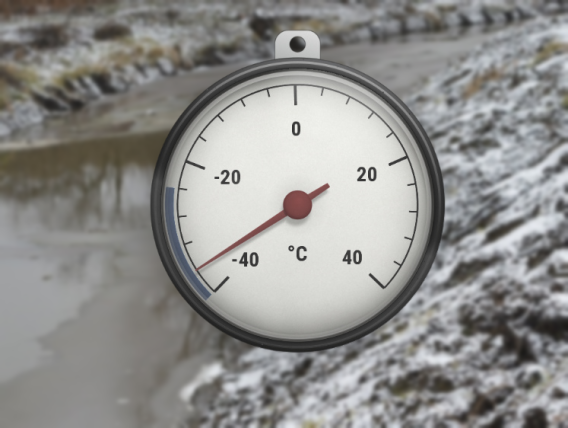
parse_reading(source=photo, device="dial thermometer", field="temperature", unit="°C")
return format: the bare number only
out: -36
